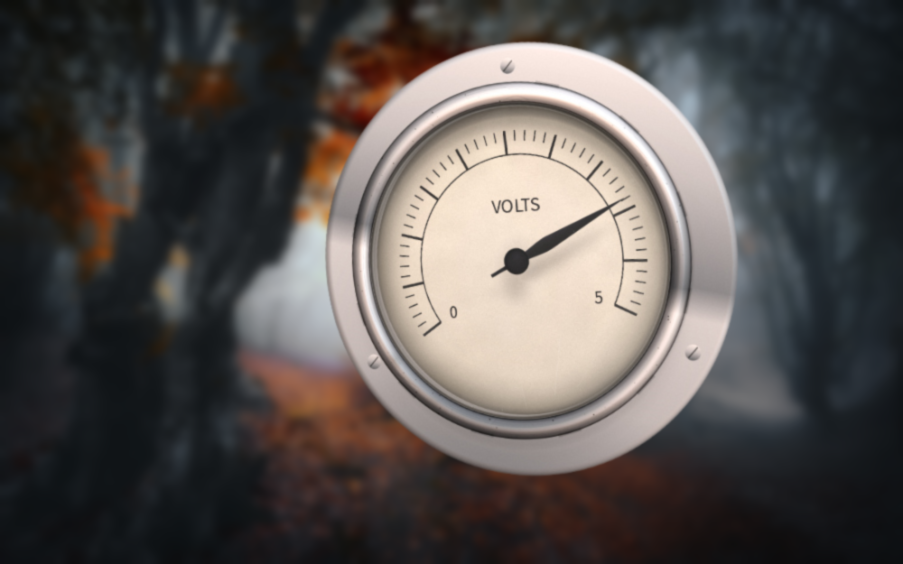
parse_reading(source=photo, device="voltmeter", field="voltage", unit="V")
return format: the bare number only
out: 3.9
